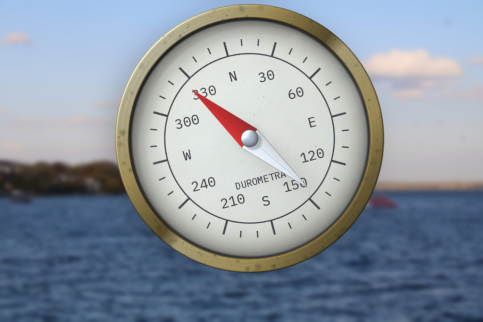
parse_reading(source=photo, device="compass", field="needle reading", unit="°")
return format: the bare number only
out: 325
